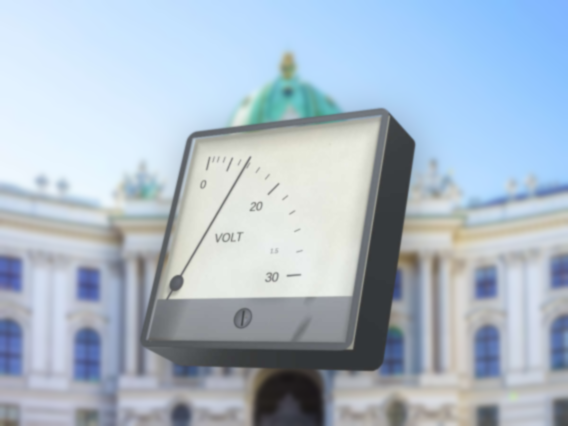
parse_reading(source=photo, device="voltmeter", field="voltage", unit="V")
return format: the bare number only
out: 14
